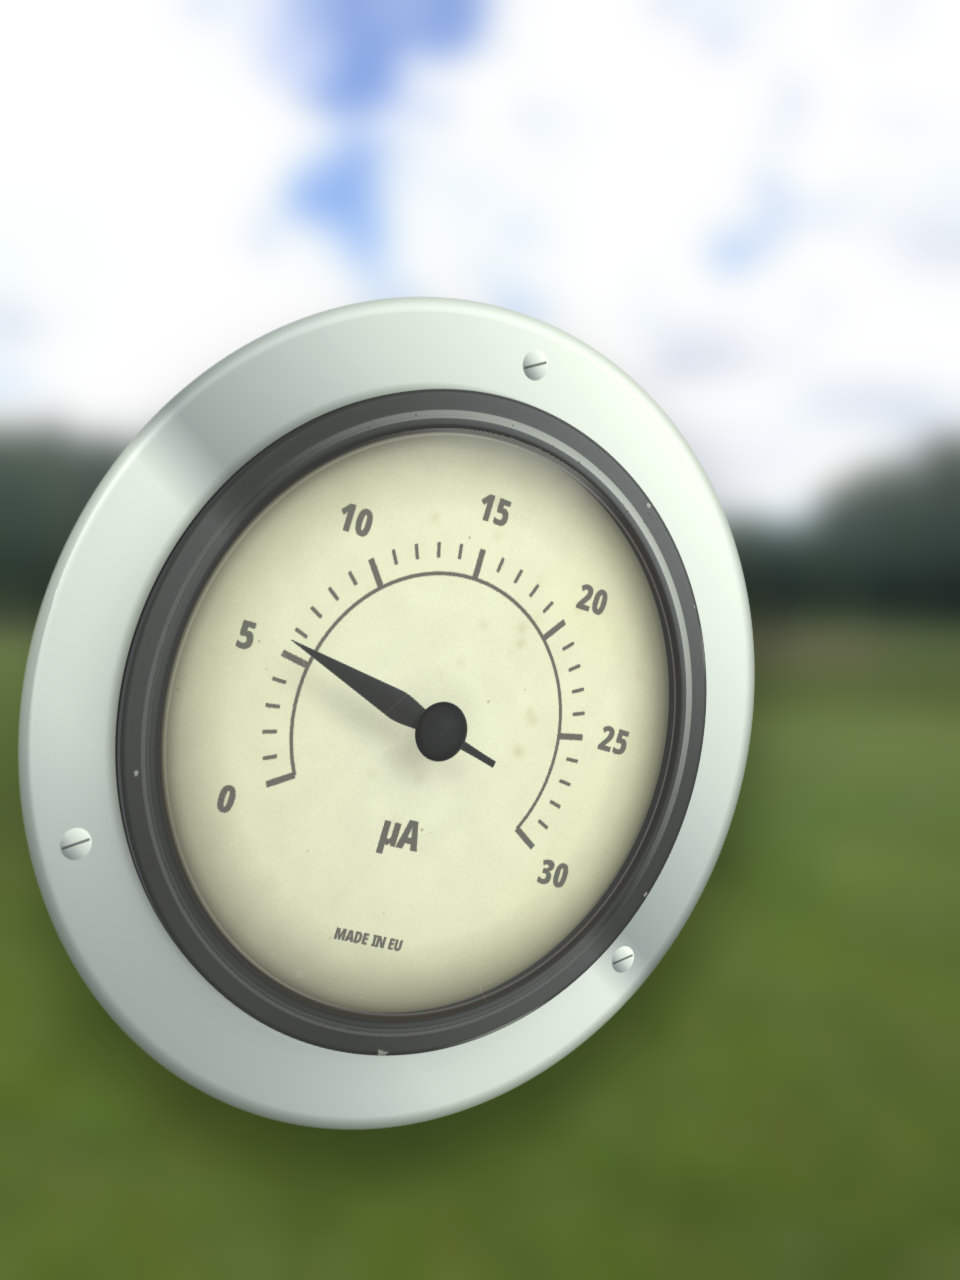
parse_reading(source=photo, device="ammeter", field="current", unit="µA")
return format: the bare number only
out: 5.5
